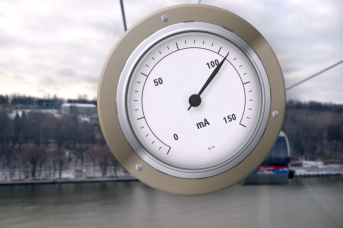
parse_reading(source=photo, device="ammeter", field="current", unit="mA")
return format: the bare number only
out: 105
